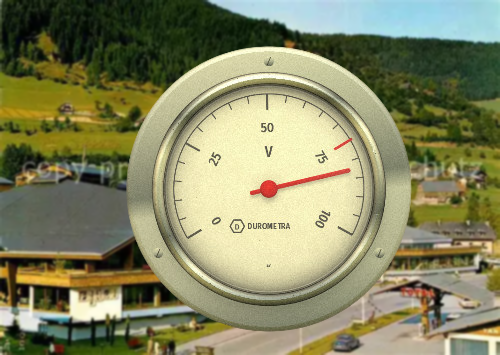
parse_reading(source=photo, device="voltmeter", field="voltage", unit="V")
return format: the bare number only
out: 82.5
